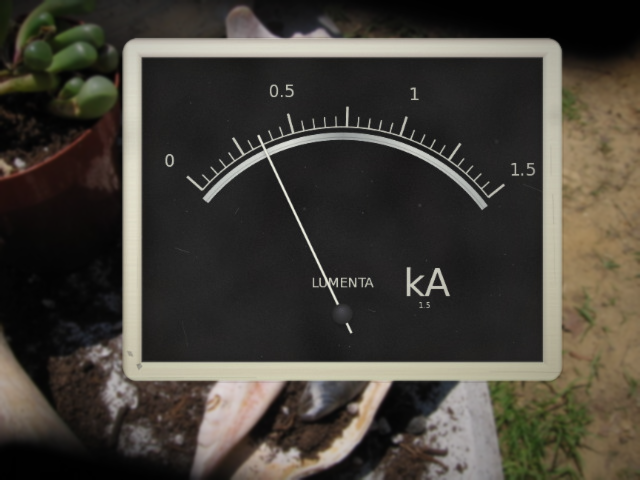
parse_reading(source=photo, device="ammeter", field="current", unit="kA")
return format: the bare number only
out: 0.35
